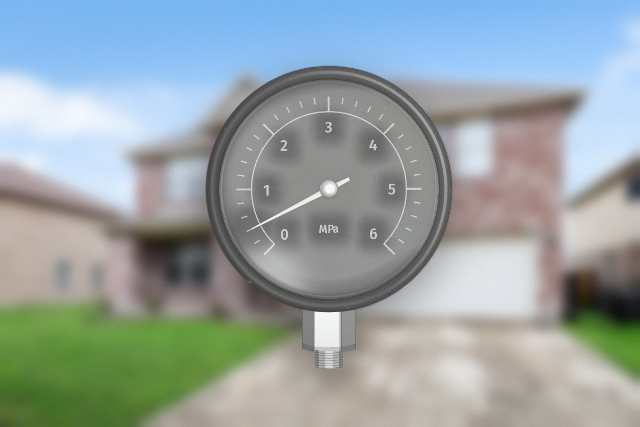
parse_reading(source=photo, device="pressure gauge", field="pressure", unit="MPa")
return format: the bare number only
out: 0.4
